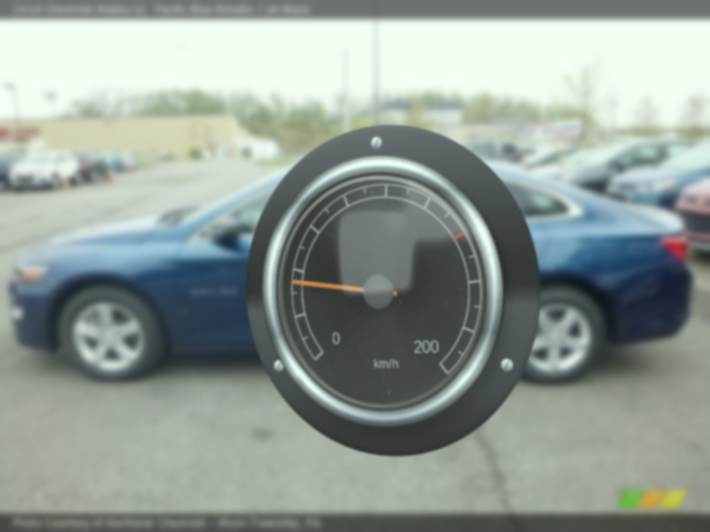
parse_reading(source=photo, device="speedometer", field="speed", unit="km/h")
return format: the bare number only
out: 35
